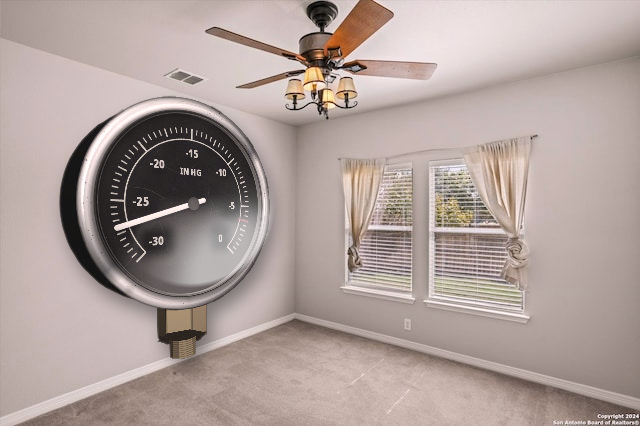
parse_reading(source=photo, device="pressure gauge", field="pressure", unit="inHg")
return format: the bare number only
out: -27
